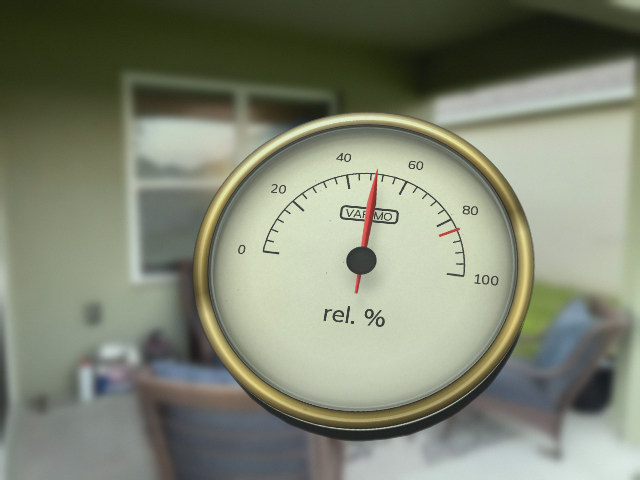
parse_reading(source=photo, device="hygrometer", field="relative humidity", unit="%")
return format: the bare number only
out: 50
